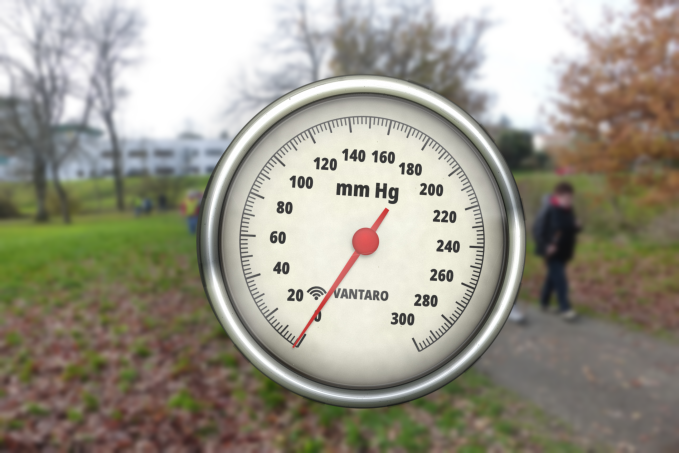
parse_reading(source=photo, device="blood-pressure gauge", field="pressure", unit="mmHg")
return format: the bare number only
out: 2
